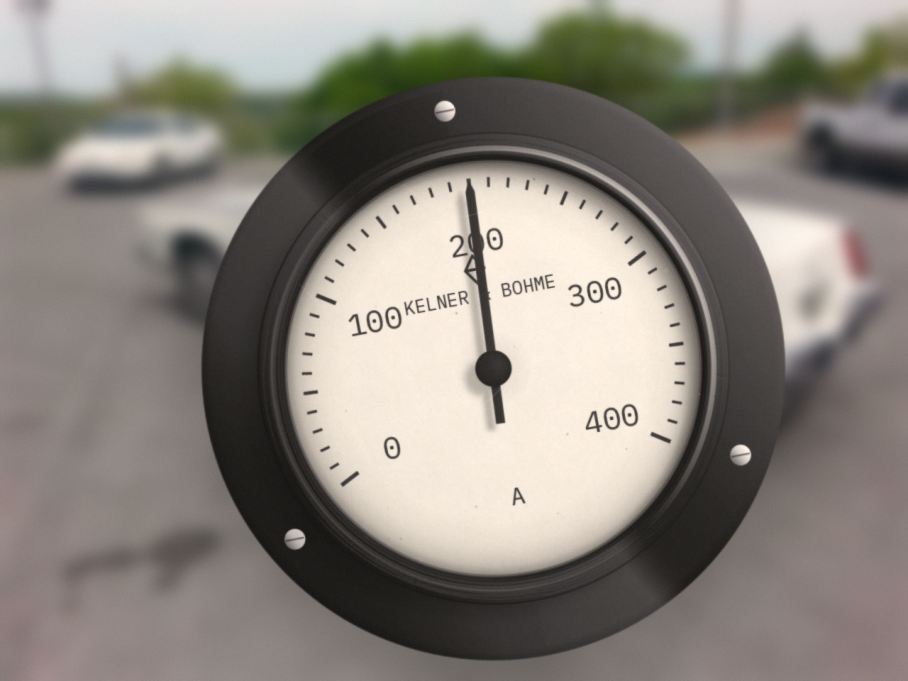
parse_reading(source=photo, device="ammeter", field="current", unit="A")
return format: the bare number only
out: 200
